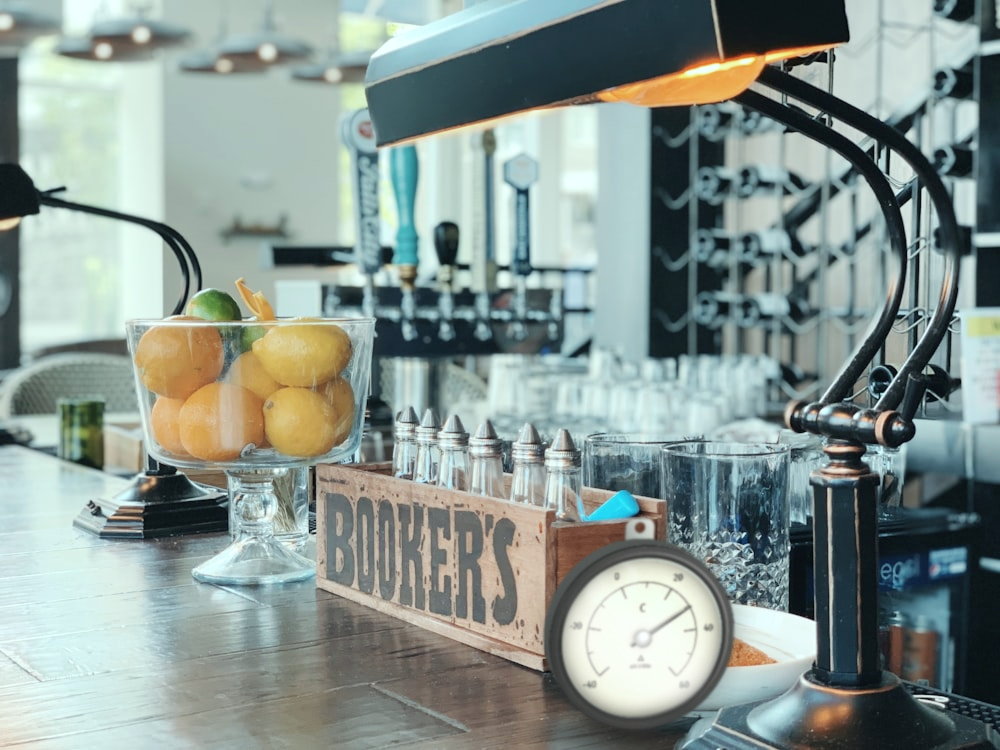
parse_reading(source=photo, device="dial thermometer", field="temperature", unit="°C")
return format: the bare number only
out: 30
